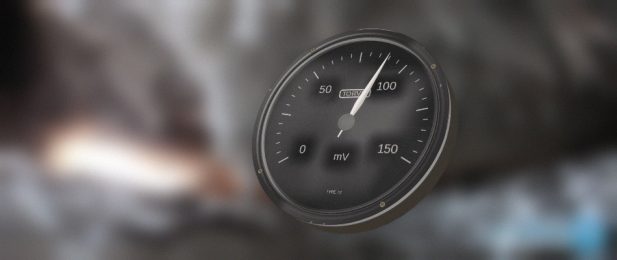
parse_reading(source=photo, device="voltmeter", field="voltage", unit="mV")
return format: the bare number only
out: 90
